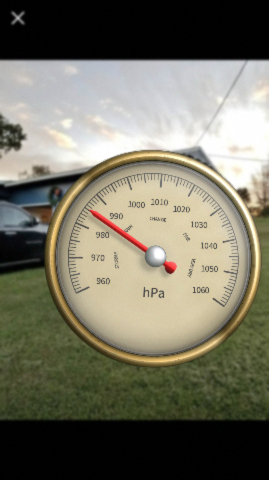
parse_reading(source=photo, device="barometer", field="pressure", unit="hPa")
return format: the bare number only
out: 985
